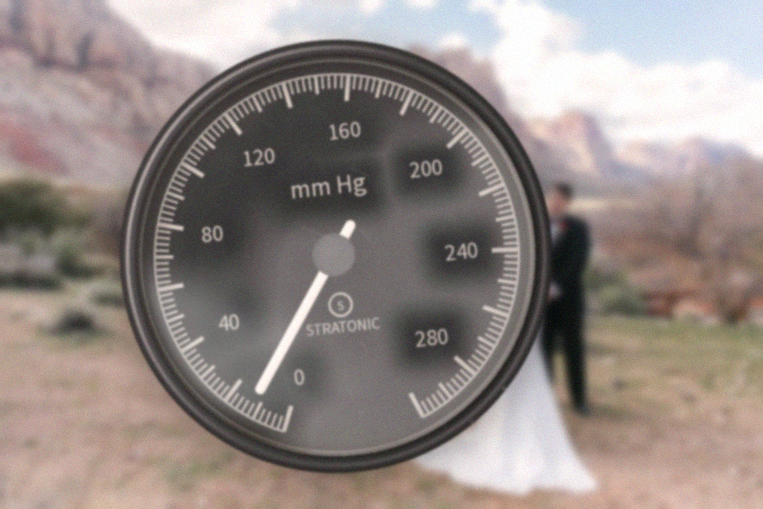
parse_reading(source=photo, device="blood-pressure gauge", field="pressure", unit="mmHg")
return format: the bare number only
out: 12
